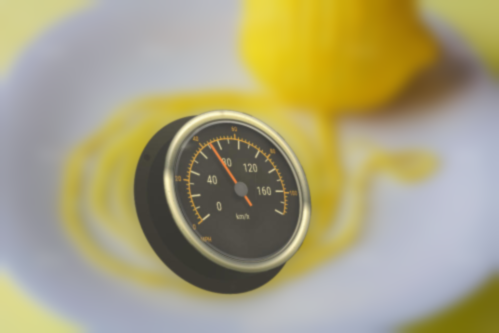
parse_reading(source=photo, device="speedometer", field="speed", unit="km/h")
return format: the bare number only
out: 70
